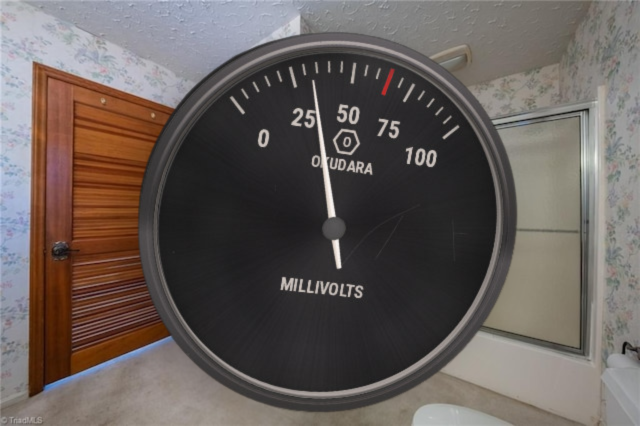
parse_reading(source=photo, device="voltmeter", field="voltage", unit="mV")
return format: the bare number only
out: 32.5
